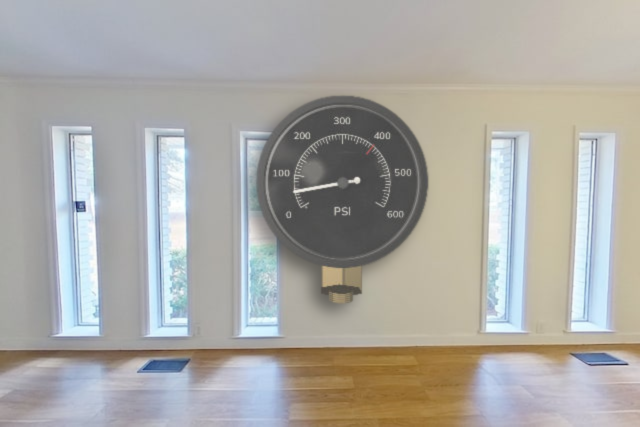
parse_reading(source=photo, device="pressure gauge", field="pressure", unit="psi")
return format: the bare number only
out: 50
